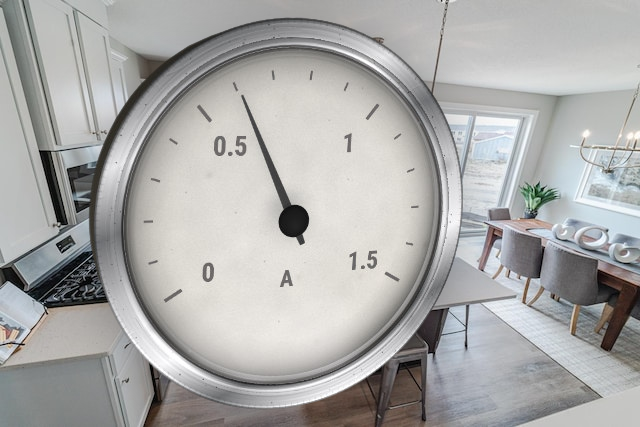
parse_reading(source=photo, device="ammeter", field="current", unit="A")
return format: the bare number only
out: 0.6
